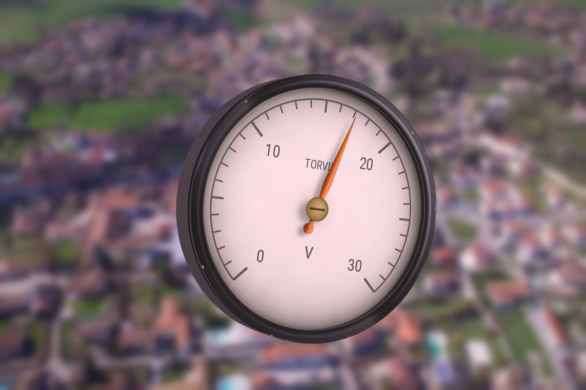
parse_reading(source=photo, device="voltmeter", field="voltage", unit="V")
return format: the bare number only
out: 17
